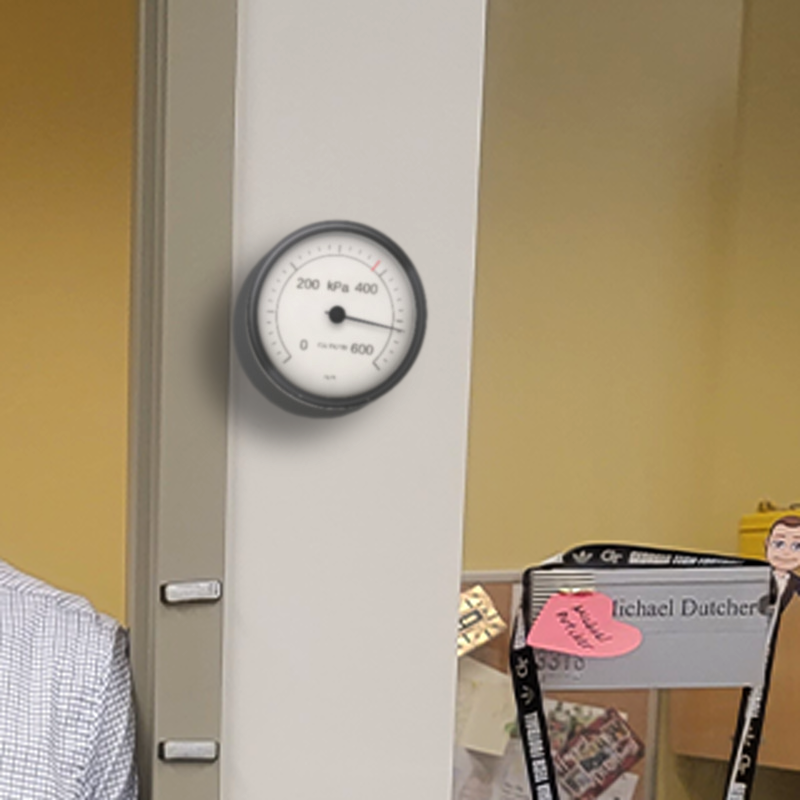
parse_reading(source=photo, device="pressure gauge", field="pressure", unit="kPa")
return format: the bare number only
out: 520
